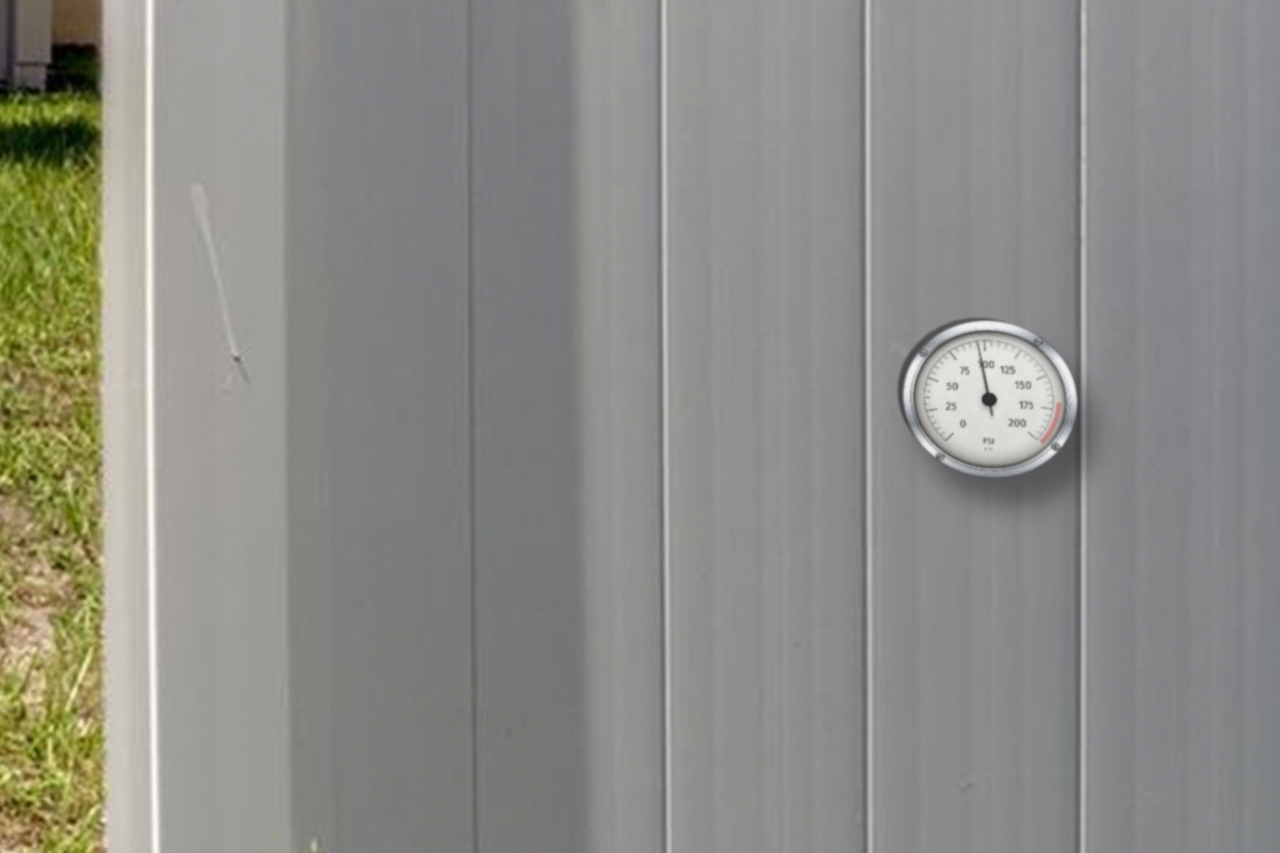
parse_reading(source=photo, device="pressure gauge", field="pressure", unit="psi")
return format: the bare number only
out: 95
